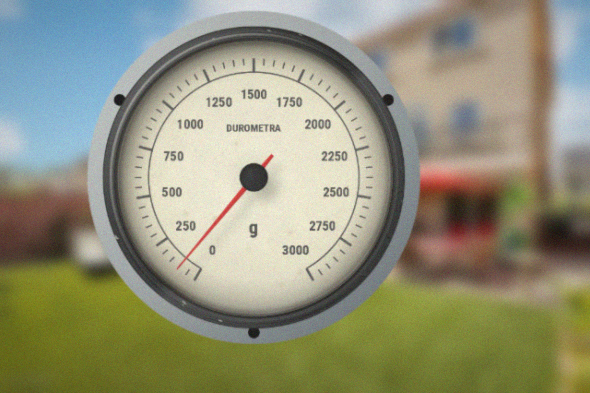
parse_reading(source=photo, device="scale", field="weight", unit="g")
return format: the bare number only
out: 100
